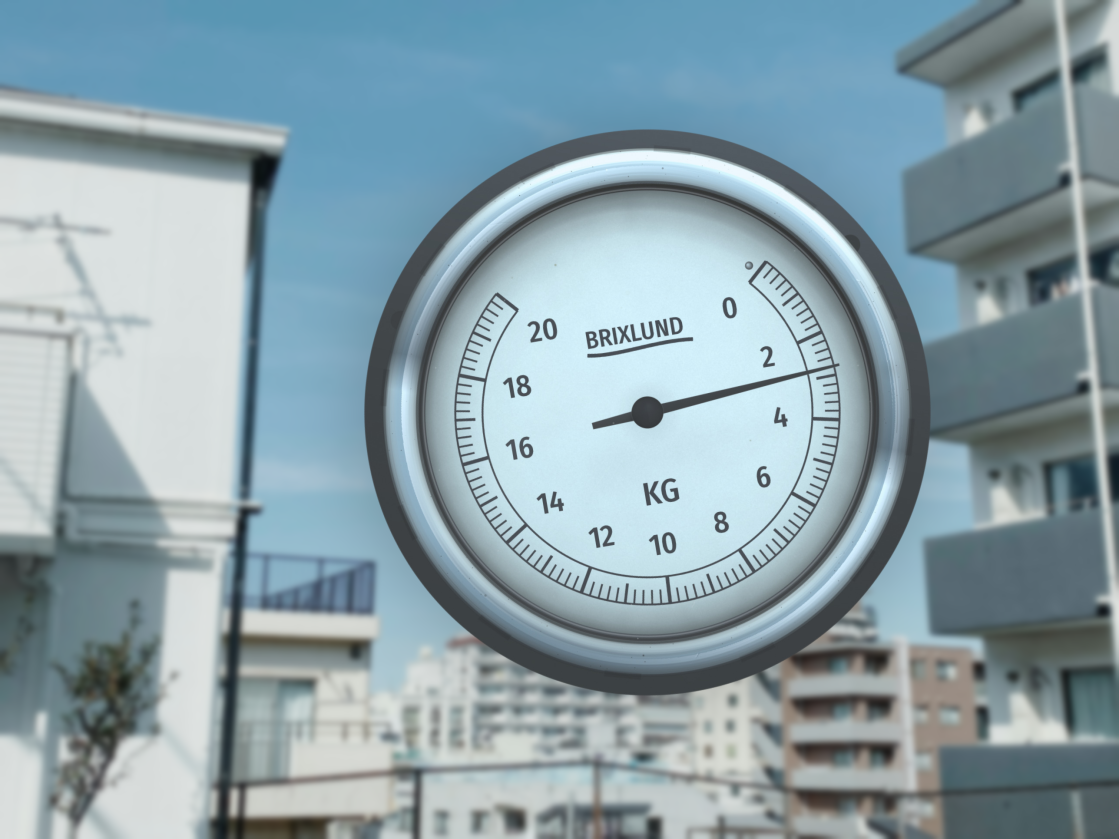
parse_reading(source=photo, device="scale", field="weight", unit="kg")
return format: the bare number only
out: 2.8
